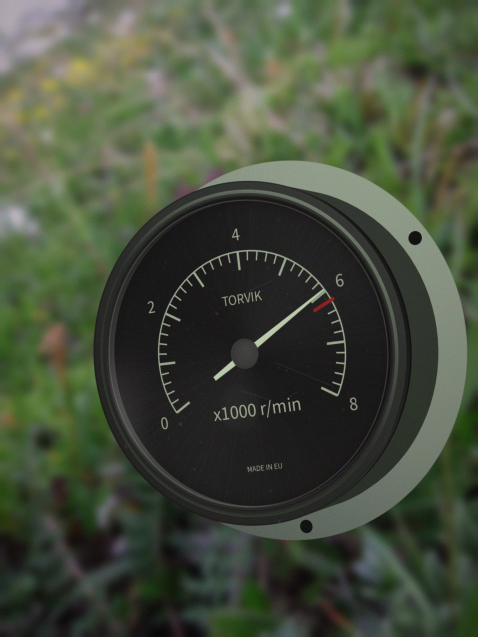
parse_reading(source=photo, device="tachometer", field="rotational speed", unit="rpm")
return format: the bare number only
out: 6000
